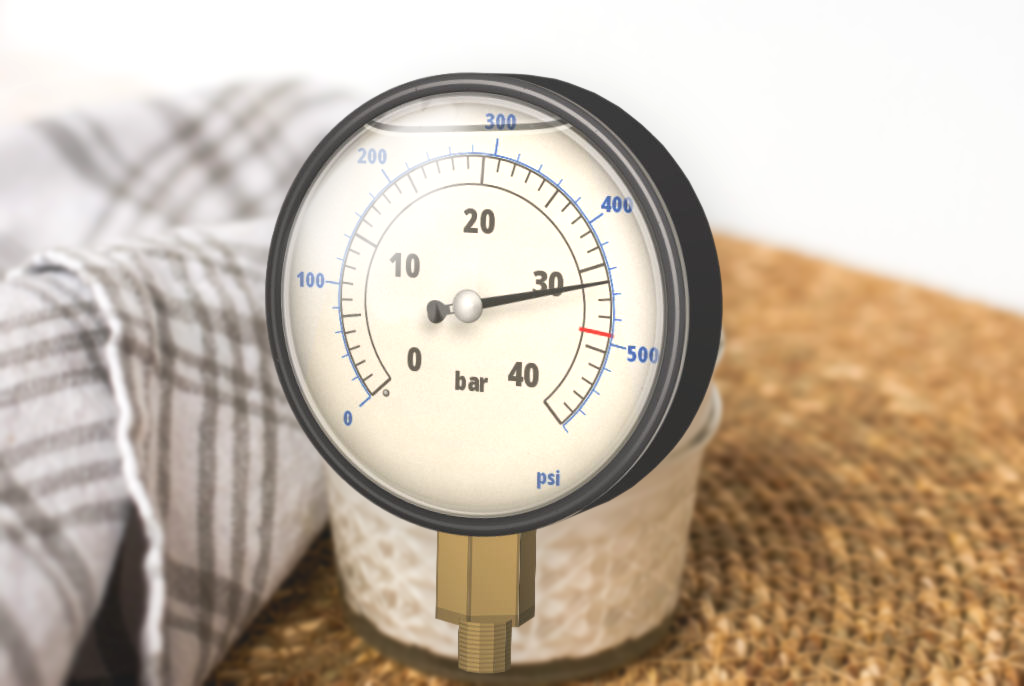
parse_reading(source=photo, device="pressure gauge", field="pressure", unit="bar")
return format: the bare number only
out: 31
